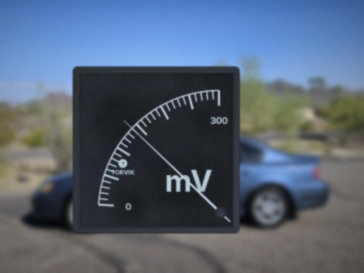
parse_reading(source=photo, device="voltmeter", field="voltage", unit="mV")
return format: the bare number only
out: 140
